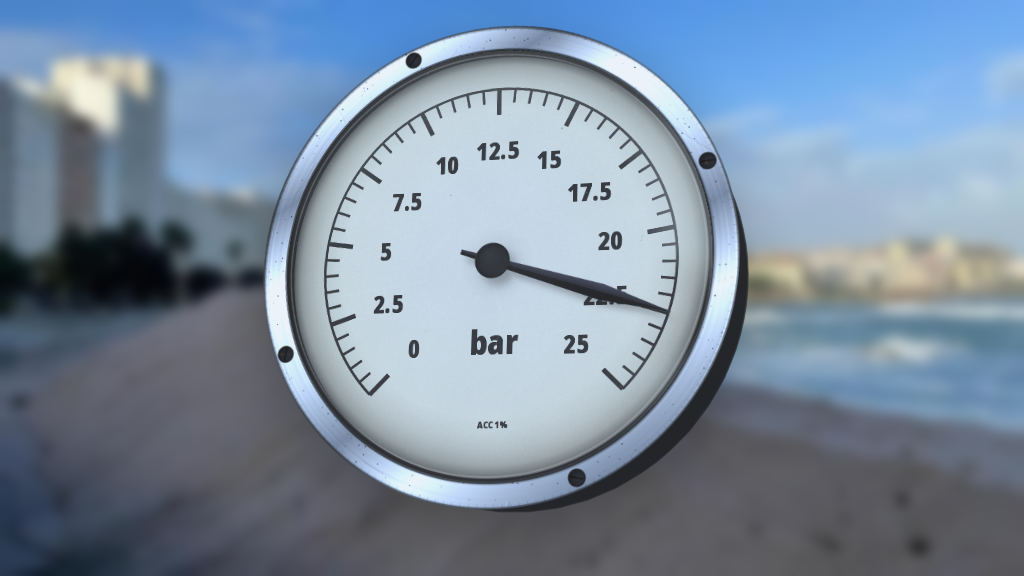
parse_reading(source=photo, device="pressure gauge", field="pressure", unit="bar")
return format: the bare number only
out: 22.5
